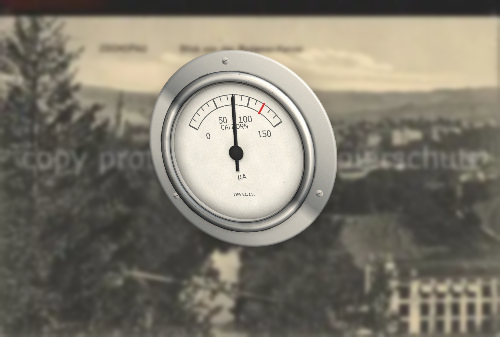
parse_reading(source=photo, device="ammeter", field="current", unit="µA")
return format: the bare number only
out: 80
